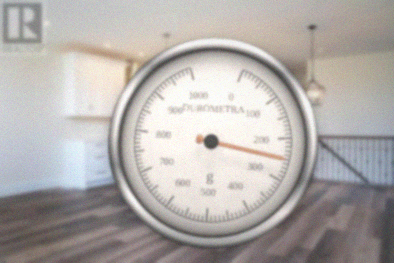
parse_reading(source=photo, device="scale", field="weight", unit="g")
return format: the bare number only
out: 250
